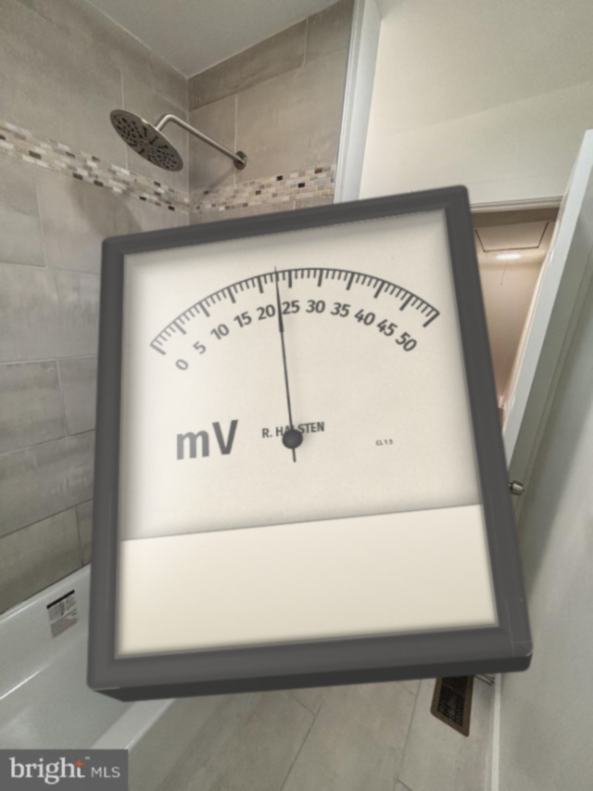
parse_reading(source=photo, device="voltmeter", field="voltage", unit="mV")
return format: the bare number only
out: 23
